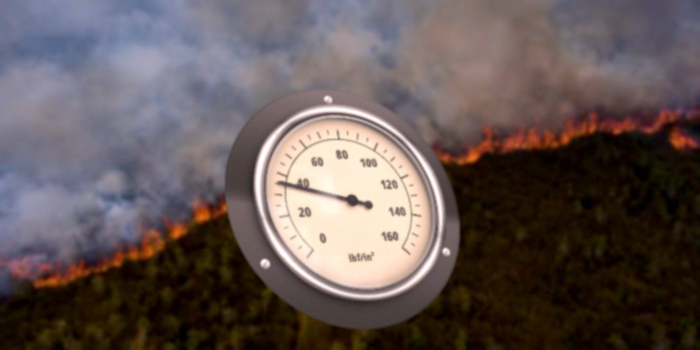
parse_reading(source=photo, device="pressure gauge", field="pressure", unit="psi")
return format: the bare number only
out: 35
